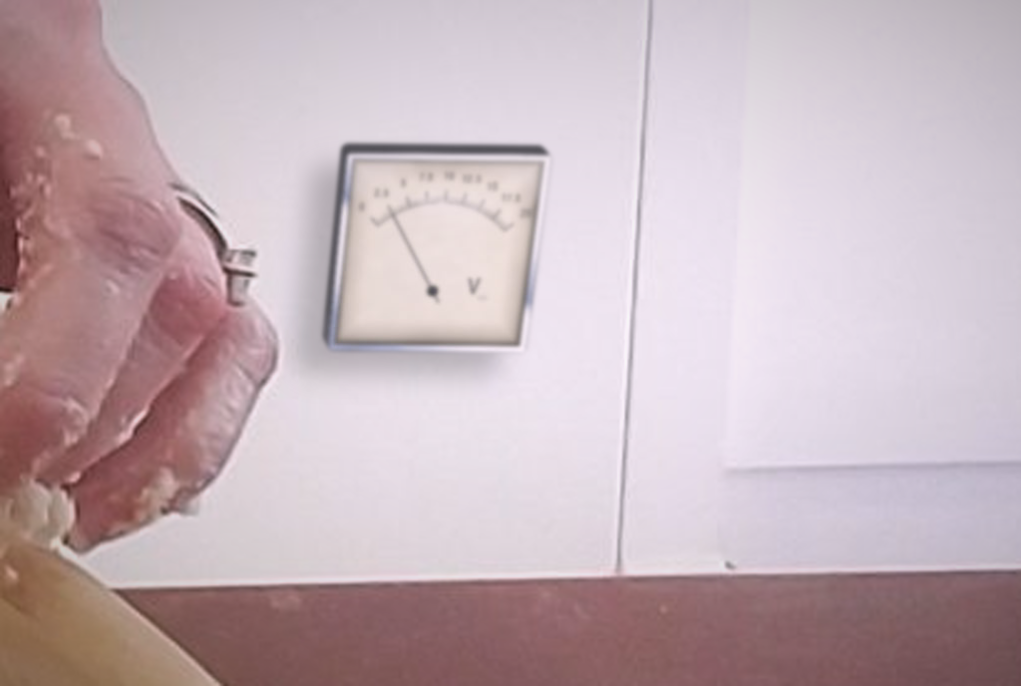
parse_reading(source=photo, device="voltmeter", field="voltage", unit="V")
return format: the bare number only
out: 2.5
